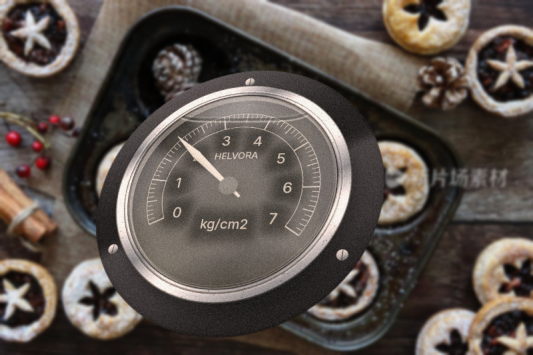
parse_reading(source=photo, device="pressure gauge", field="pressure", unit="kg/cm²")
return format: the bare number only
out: 2
